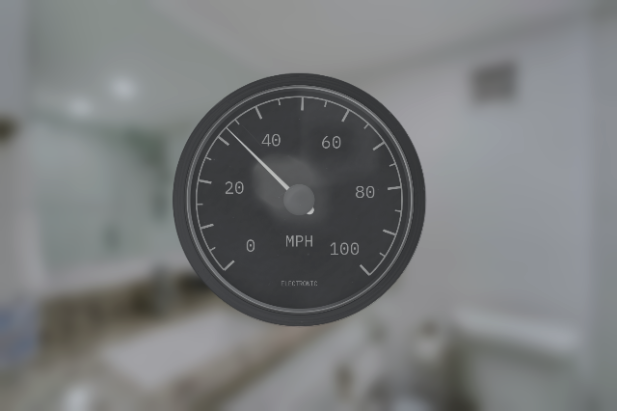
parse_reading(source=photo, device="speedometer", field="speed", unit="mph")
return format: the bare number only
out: 32.5
